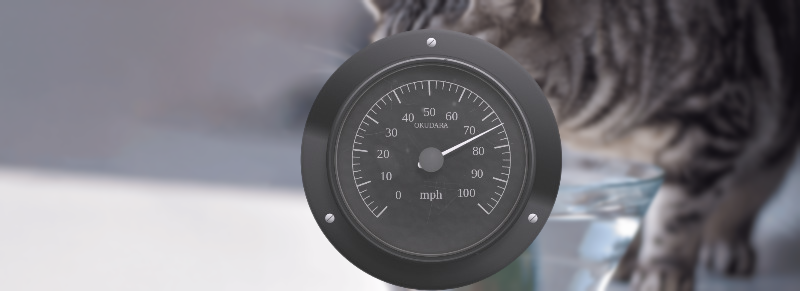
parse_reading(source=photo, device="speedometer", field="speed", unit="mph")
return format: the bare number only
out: 74
